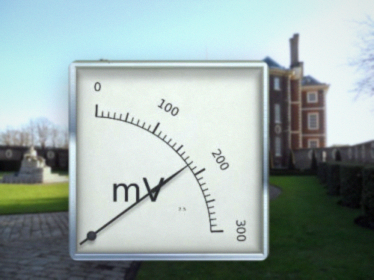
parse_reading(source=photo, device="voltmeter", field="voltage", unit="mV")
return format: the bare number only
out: 180
